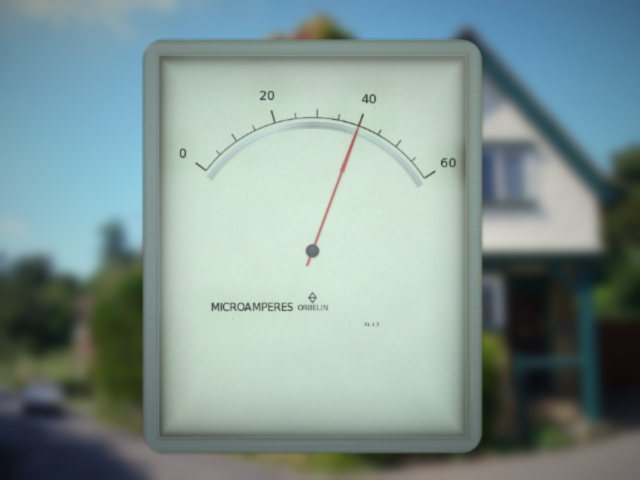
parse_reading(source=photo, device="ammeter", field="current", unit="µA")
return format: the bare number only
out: 40
